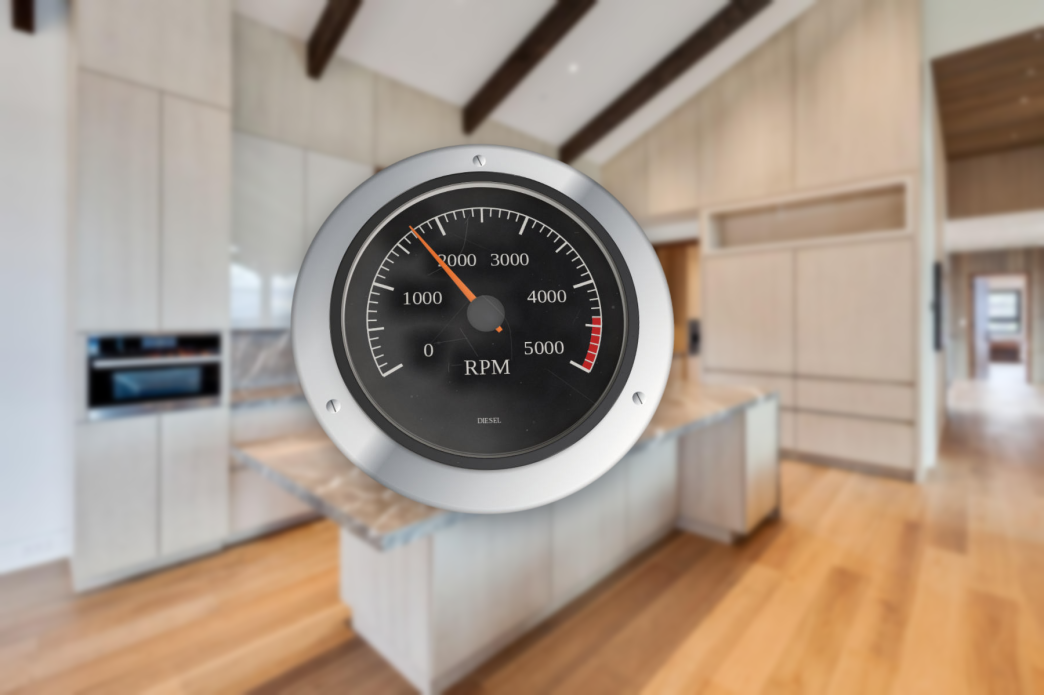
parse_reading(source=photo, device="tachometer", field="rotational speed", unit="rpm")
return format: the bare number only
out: 1700
